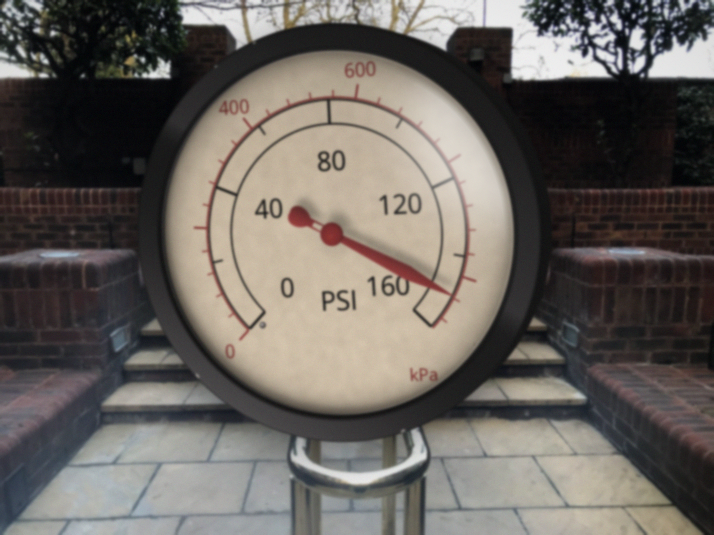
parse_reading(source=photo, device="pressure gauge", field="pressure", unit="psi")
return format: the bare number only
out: 150
